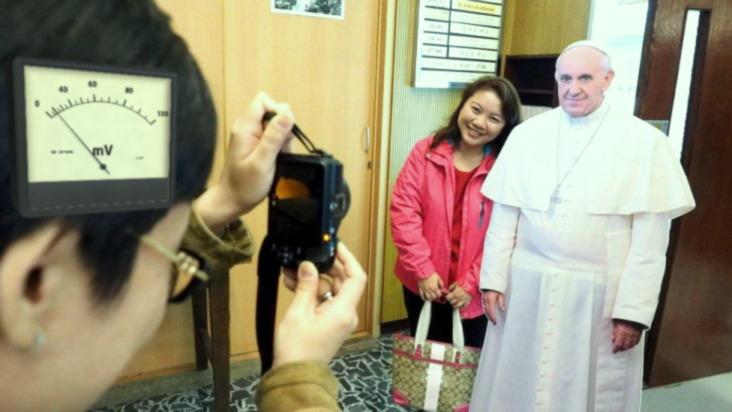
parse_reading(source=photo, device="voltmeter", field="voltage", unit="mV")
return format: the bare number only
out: 20
